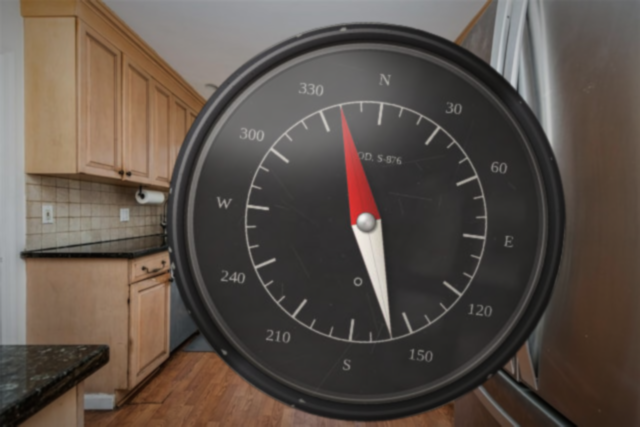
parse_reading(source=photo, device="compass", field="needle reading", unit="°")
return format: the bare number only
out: 340
